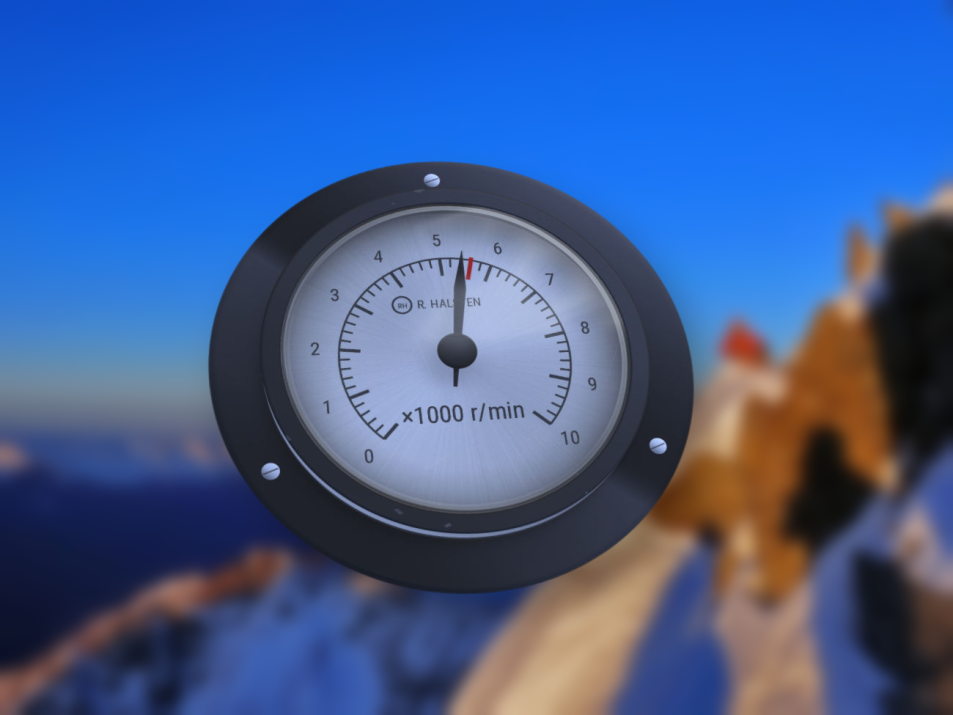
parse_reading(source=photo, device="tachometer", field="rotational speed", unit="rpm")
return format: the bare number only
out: 5400
